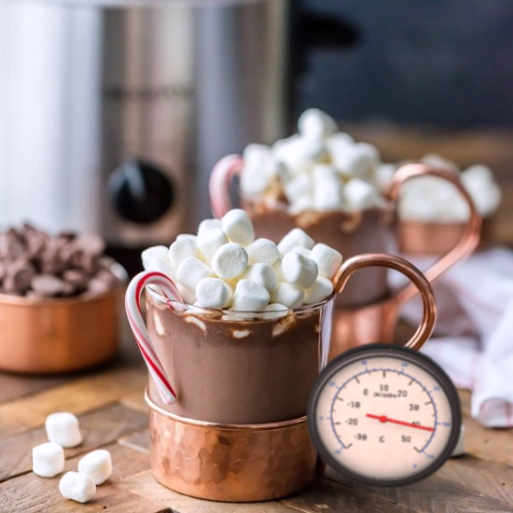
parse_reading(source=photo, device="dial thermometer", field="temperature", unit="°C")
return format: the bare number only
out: 40
